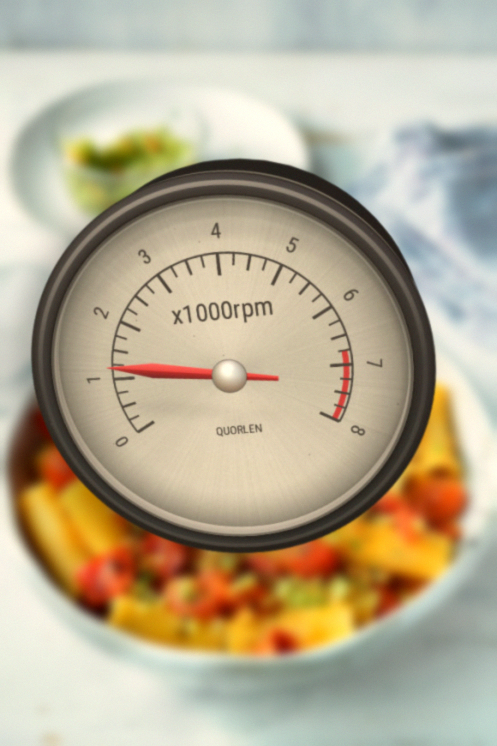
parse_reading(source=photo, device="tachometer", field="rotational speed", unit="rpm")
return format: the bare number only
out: 1250
